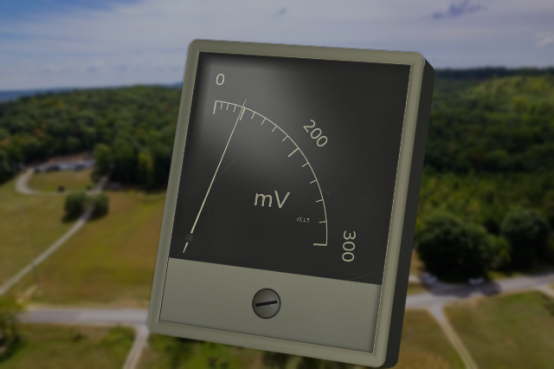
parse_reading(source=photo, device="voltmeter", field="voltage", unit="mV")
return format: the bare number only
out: 100
